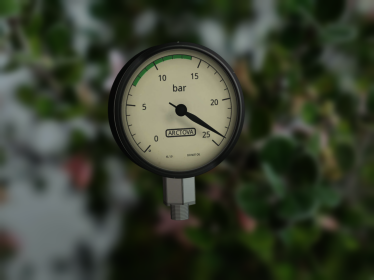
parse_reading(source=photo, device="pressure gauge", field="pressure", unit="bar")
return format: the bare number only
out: 24
